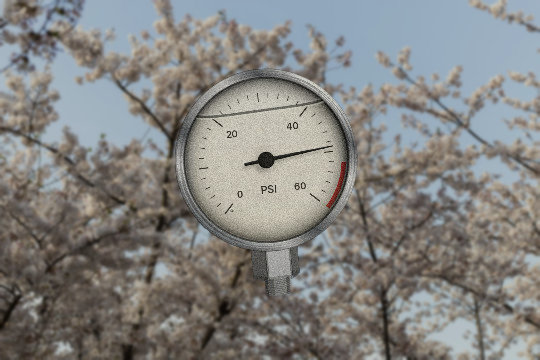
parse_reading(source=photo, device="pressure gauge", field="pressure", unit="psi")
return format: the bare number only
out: 49
